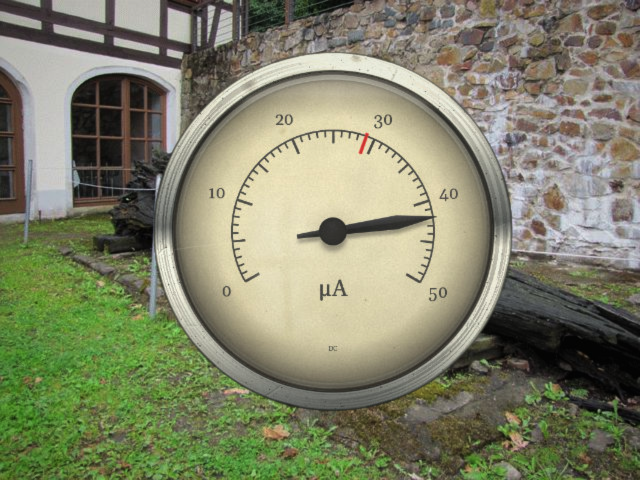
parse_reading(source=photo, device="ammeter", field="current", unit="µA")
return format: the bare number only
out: 42
